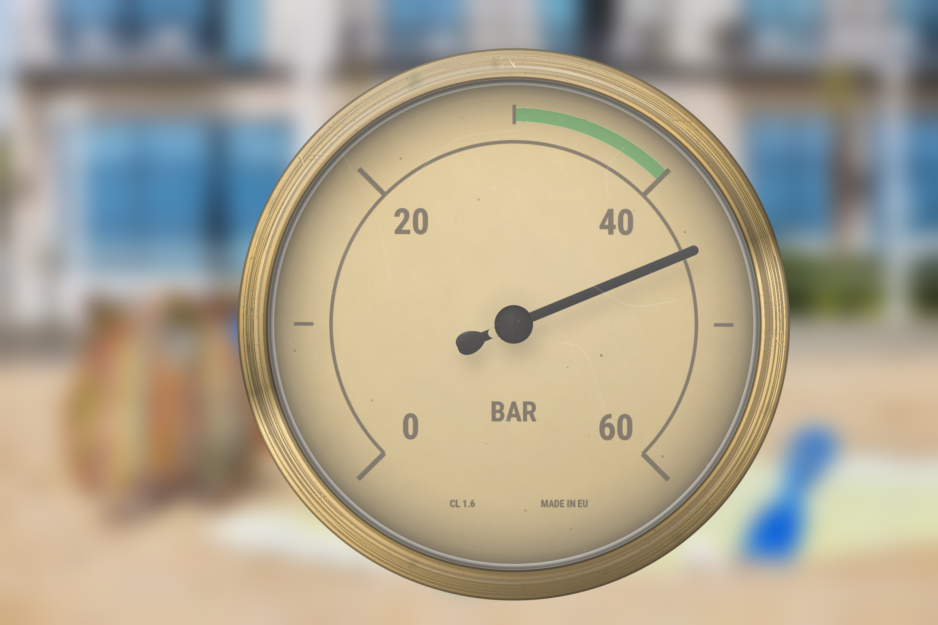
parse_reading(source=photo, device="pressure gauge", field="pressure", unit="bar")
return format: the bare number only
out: 45
